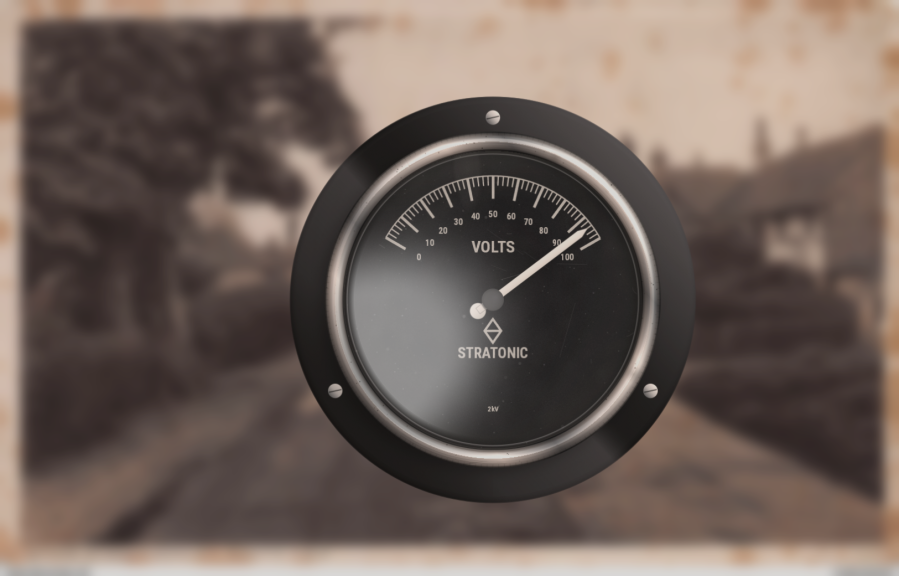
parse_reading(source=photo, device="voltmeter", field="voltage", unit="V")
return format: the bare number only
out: 94
